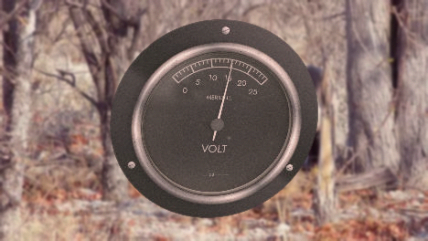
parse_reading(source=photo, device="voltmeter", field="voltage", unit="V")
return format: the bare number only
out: 15
